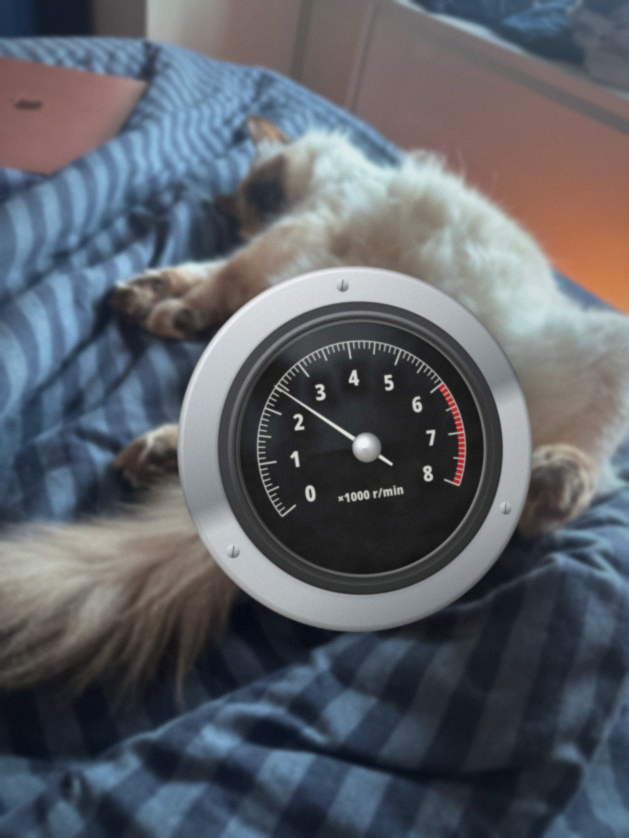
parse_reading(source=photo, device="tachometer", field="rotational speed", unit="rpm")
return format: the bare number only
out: 2400
